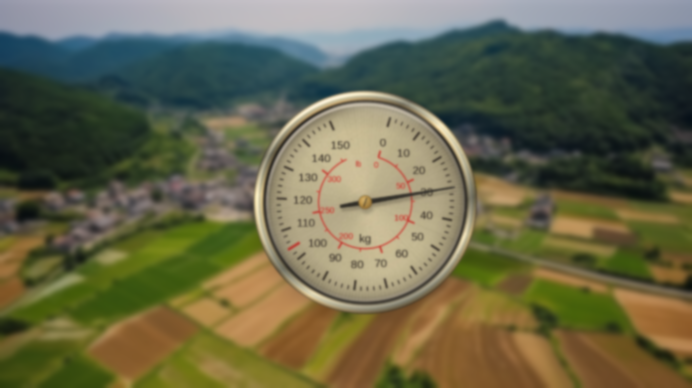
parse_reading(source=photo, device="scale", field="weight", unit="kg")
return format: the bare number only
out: 30
